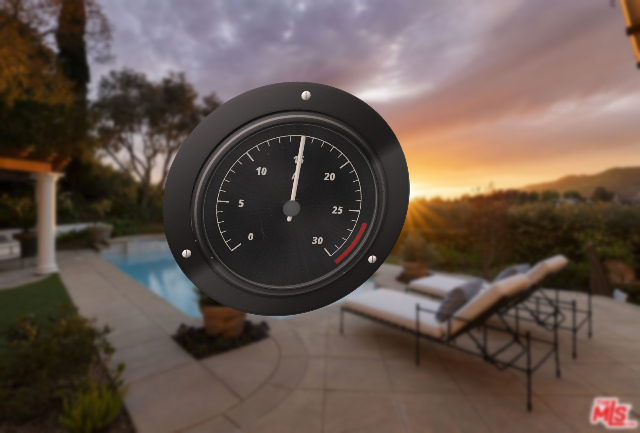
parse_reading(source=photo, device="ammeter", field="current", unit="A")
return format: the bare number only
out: 15
